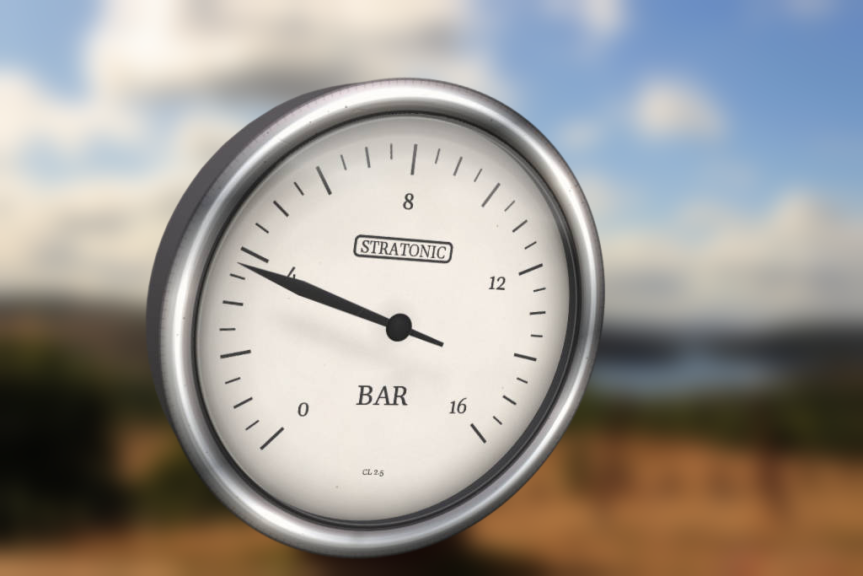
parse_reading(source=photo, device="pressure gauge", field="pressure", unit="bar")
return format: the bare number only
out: 3.75
